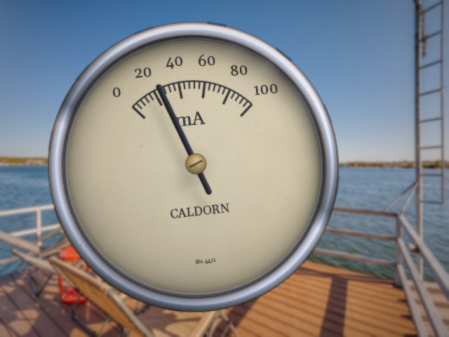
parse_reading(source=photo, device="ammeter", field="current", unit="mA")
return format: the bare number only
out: 24
